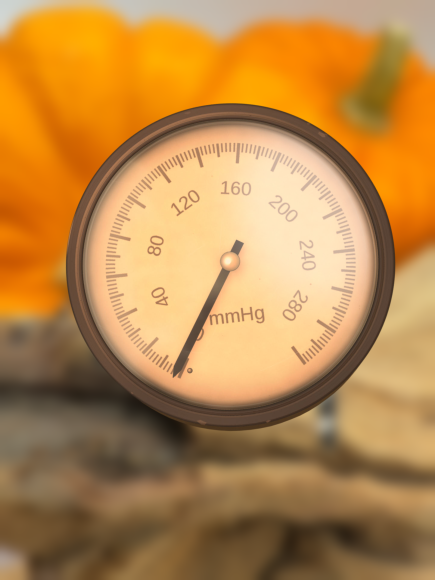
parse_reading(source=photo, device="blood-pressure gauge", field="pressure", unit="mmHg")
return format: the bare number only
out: 2
